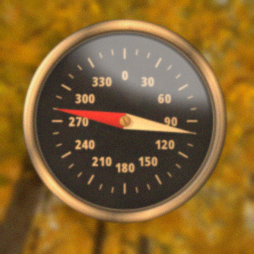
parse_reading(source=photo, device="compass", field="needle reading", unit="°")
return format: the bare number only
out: 280
